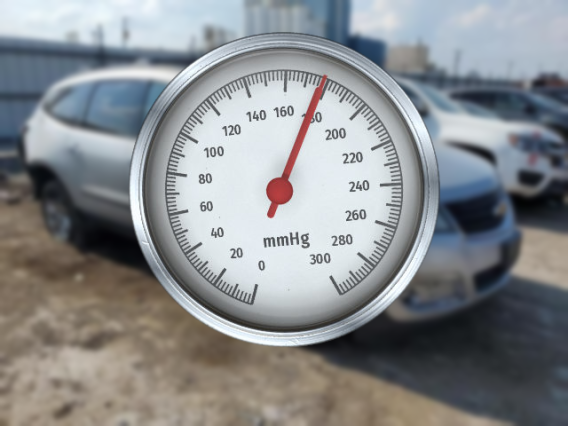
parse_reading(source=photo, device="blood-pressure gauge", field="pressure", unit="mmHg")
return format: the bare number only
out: 178
